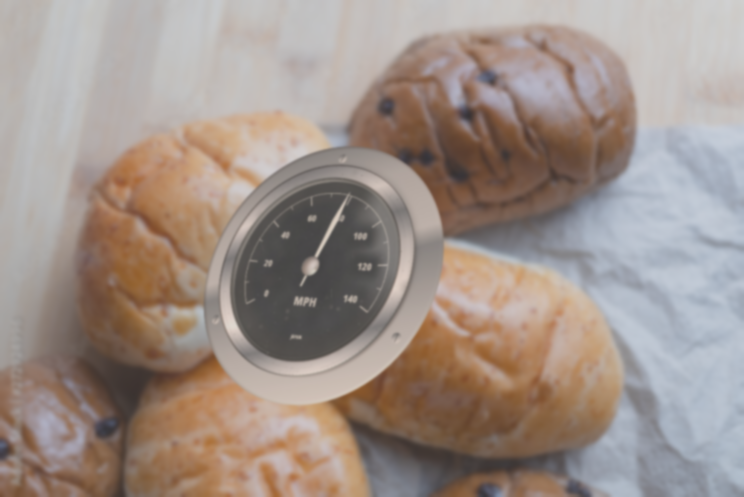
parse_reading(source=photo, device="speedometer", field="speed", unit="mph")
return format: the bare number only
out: 80
